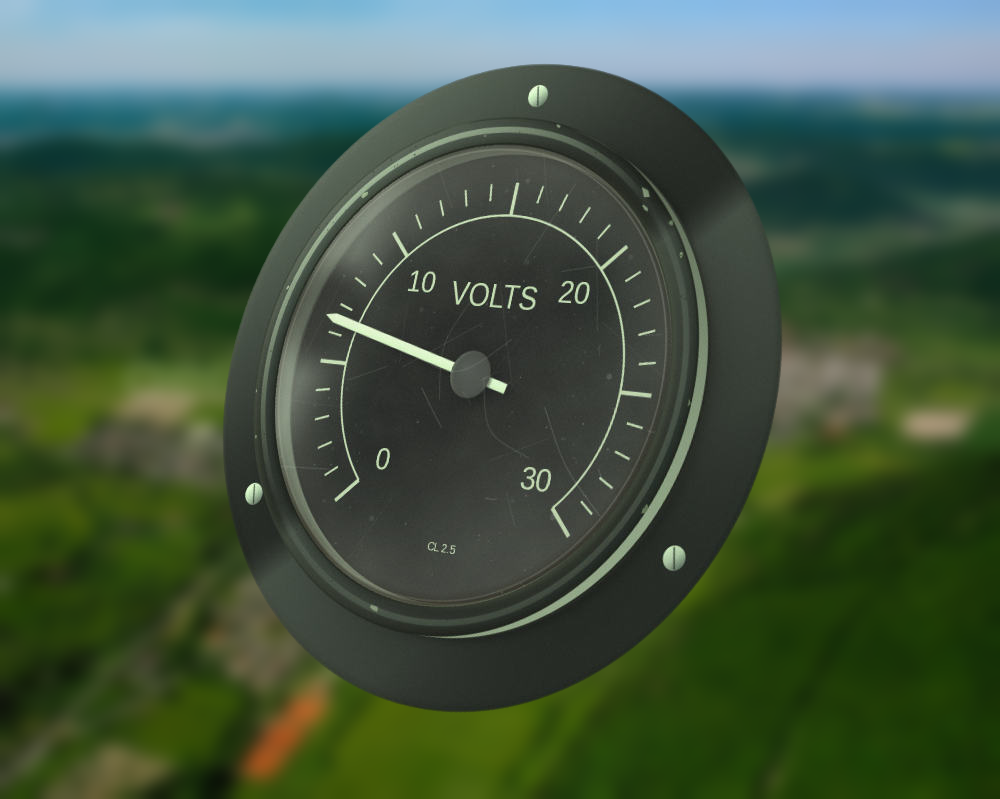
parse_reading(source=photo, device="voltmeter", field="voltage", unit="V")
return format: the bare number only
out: 6.5
